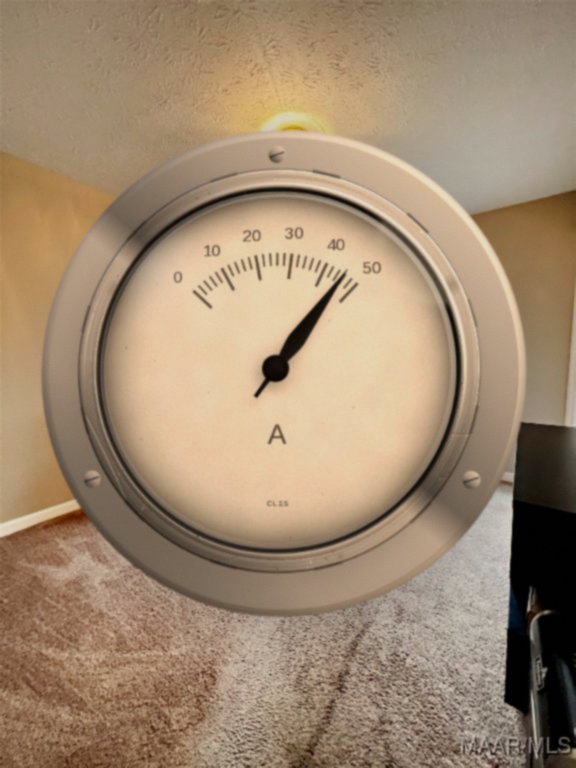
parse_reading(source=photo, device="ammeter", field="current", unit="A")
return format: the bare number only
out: 46
